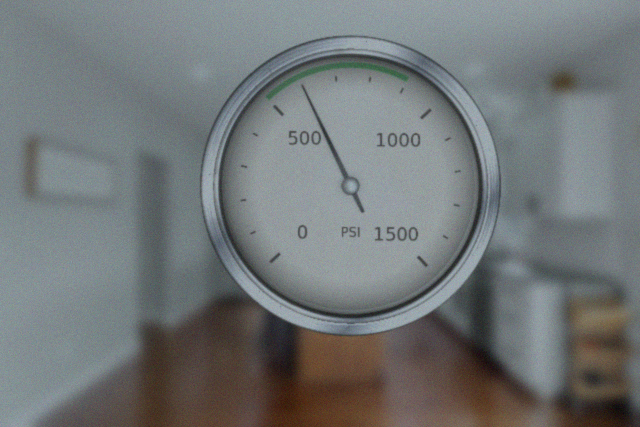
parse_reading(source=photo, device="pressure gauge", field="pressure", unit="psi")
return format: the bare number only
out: 600
